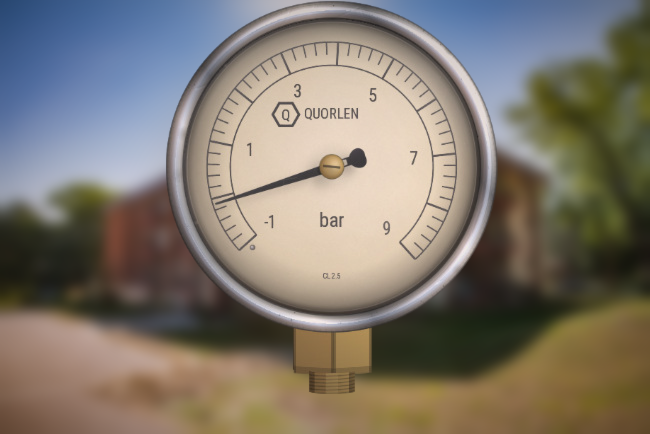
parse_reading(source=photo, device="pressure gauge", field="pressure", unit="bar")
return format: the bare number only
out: -0.1
